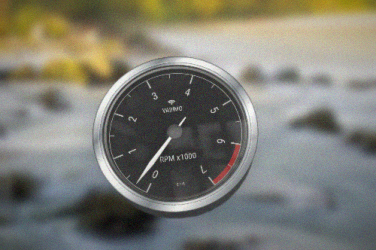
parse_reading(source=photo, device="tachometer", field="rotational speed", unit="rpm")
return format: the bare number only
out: 250
